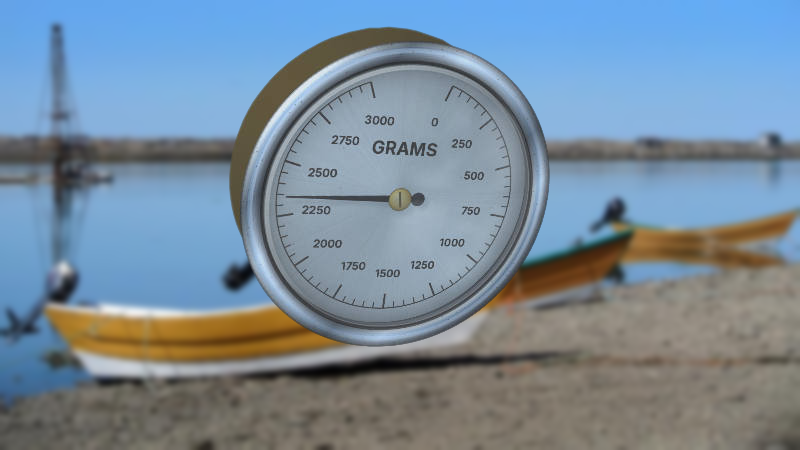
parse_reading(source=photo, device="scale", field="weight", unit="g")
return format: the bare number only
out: 2350
